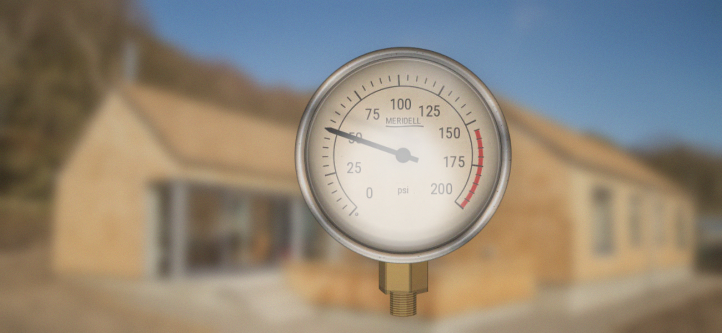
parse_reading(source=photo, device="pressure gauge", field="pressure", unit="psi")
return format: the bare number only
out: 50
